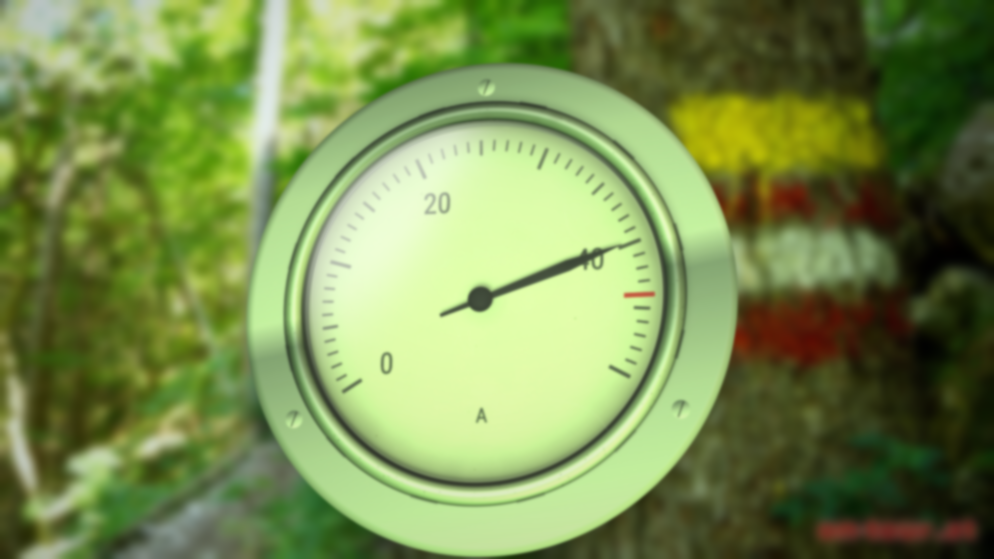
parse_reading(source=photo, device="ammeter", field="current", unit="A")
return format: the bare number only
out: 40
